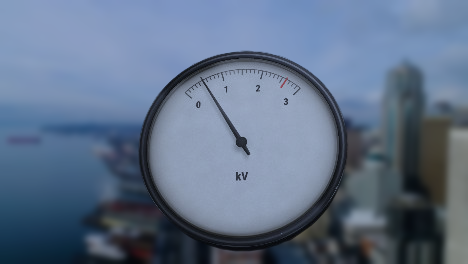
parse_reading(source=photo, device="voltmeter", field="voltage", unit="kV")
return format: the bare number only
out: 0.5
